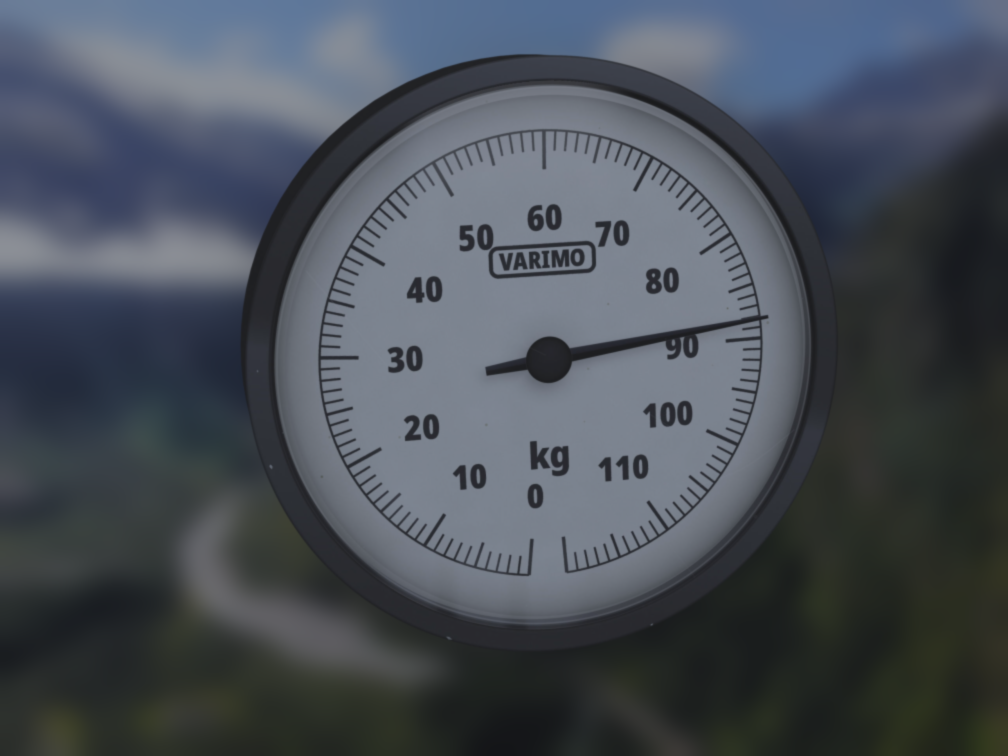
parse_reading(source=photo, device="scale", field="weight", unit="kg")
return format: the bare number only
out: 88
